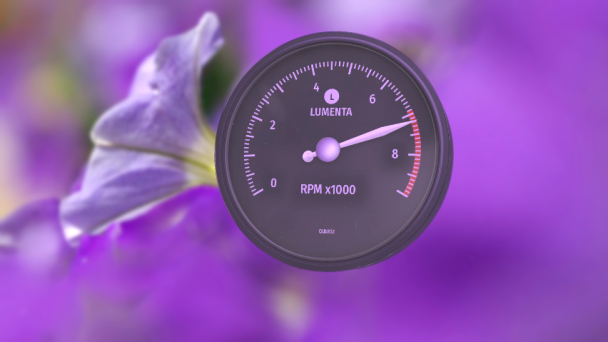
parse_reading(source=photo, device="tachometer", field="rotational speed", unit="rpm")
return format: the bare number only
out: 7200
